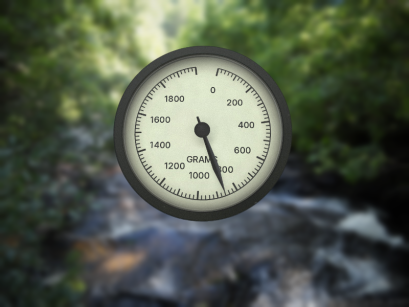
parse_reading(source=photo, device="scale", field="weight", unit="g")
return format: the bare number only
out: 860
